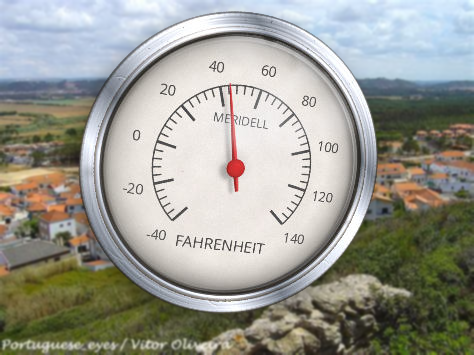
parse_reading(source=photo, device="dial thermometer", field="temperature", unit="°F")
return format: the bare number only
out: 44
